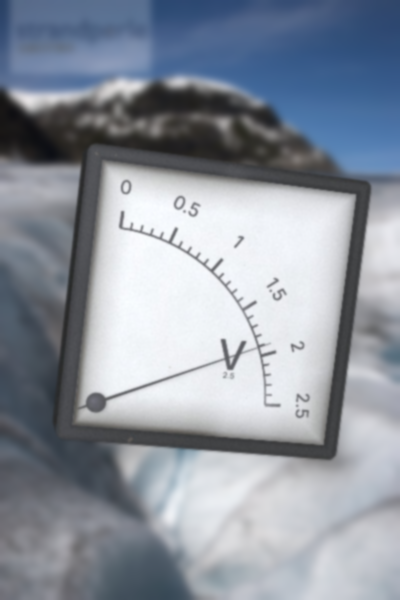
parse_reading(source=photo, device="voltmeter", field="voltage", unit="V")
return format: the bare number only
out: 1.9
